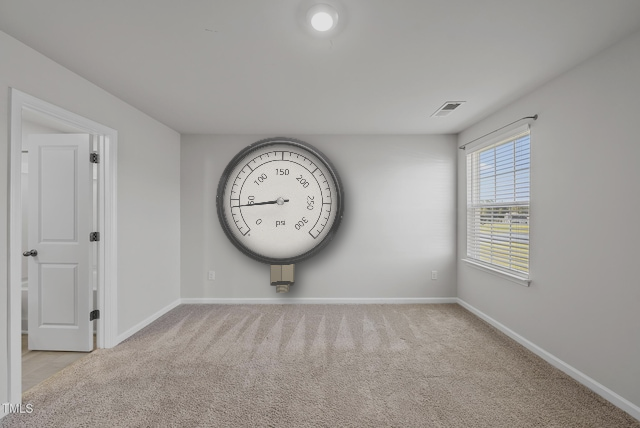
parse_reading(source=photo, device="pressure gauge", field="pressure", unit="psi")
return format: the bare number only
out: 40
